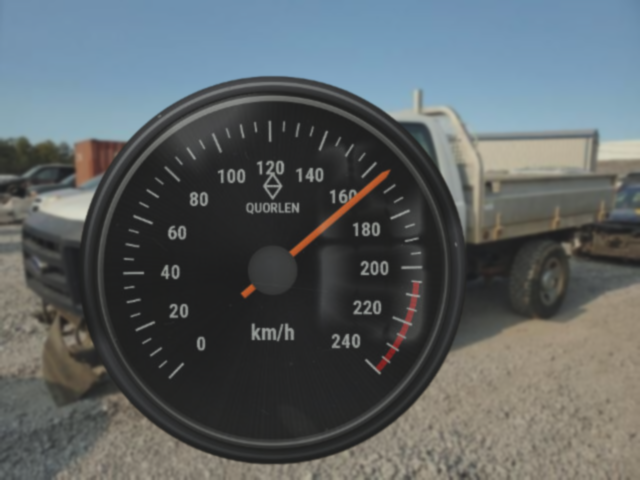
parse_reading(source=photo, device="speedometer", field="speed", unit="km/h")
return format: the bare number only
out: 165
